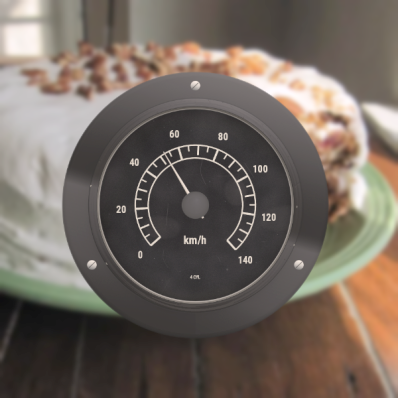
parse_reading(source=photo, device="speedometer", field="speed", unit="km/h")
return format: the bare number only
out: 52.5
